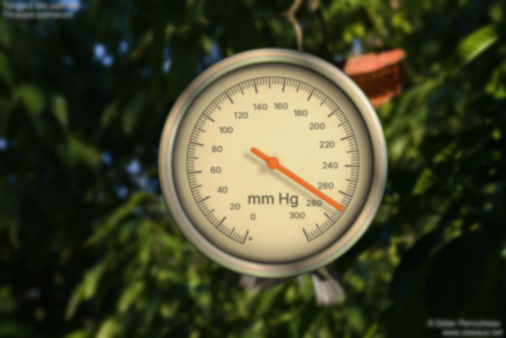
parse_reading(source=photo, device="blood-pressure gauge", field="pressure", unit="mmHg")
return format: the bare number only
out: 270
